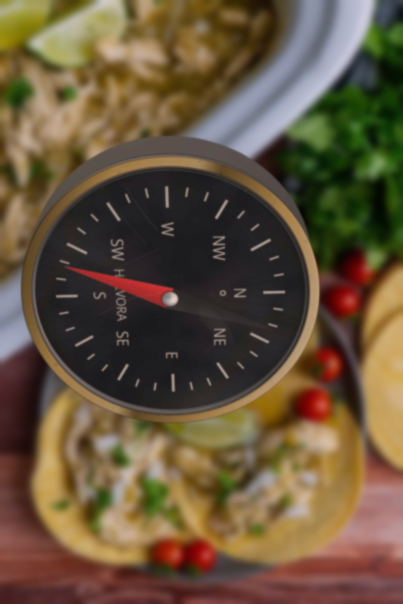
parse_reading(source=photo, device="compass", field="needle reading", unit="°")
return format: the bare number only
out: 200
